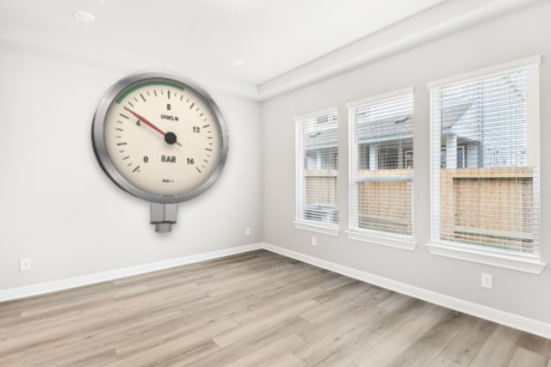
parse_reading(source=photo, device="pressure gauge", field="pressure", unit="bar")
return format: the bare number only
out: 4.5
